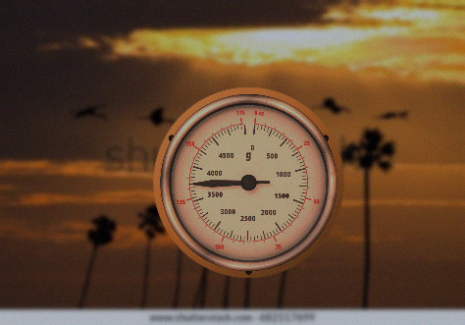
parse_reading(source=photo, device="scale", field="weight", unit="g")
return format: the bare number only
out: 3750
